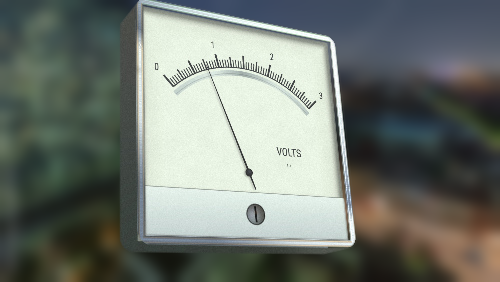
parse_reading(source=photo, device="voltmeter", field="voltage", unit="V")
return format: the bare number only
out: 0.75
